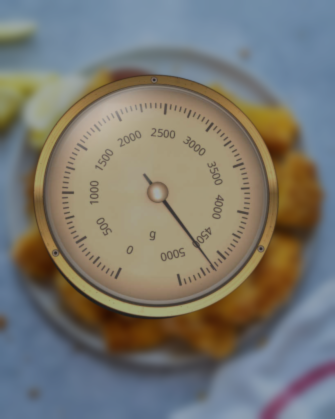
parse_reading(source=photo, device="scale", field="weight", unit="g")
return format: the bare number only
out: 4650
